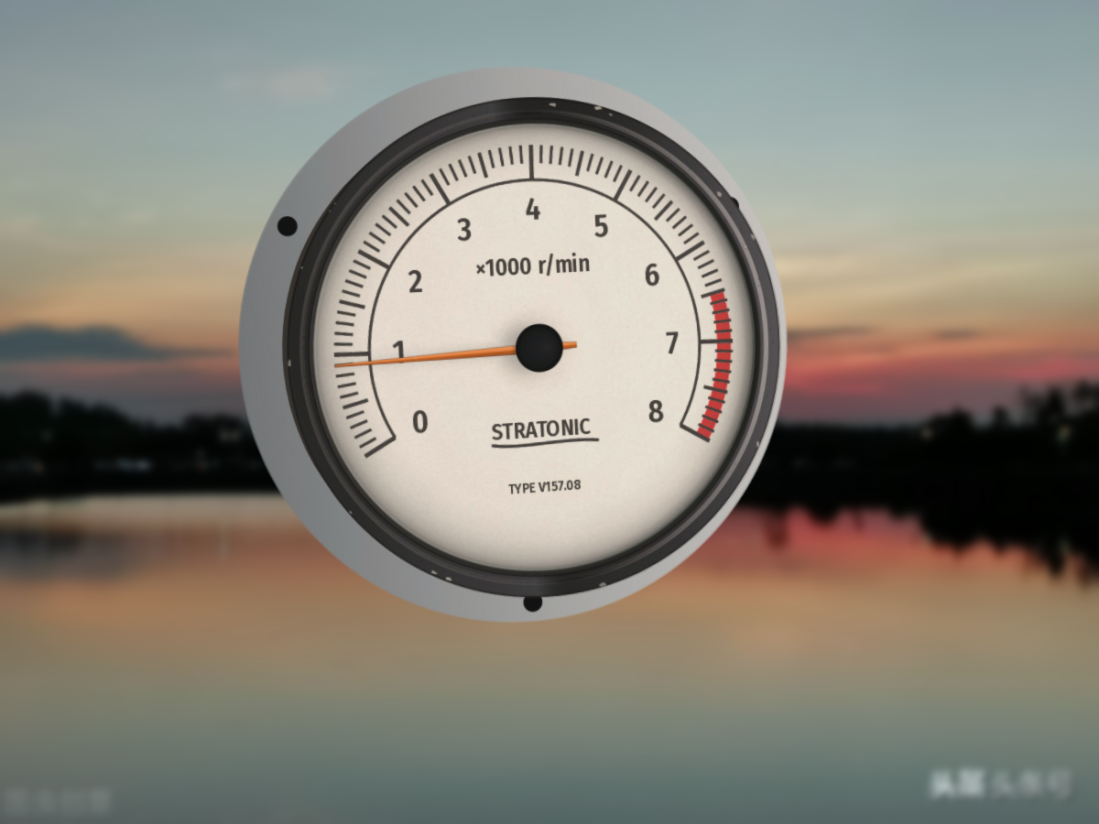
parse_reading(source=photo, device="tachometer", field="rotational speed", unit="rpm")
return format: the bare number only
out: 900
